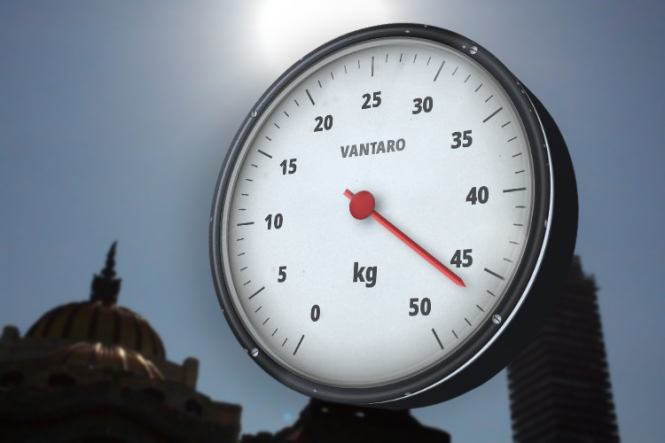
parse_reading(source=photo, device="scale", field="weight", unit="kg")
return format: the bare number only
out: 46.5
